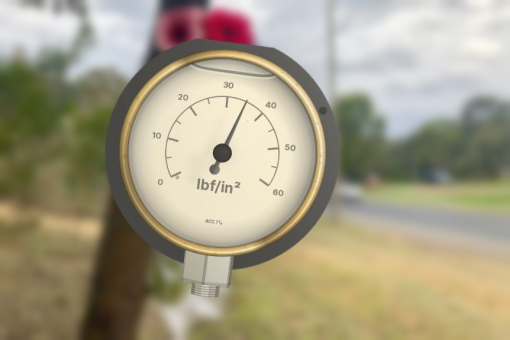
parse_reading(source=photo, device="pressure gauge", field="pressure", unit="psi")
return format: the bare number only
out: 35
